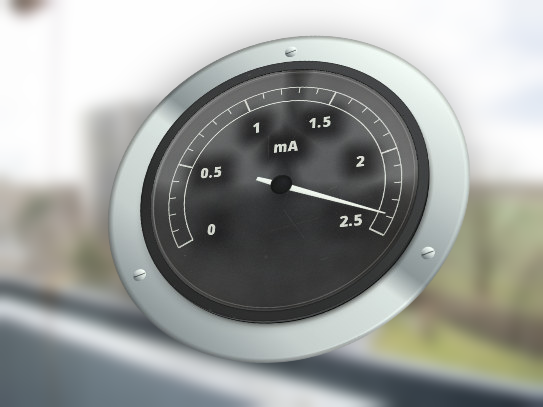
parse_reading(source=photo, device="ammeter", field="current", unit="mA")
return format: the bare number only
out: 2.4
